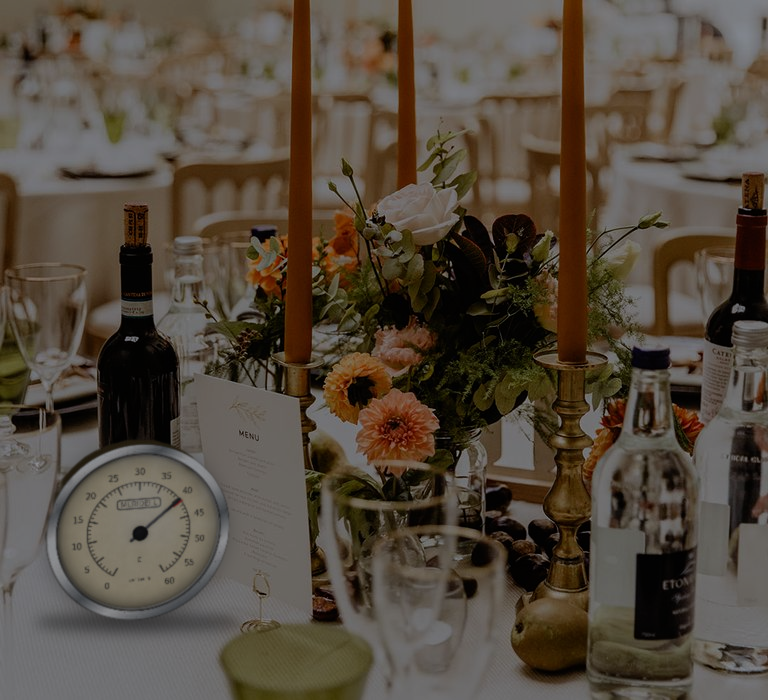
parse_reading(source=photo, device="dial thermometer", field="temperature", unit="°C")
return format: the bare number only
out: 40
